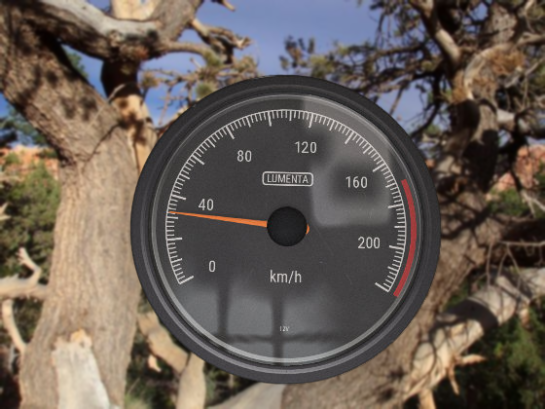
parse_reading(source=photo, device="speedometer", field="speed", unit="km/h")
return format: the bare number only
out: 32
